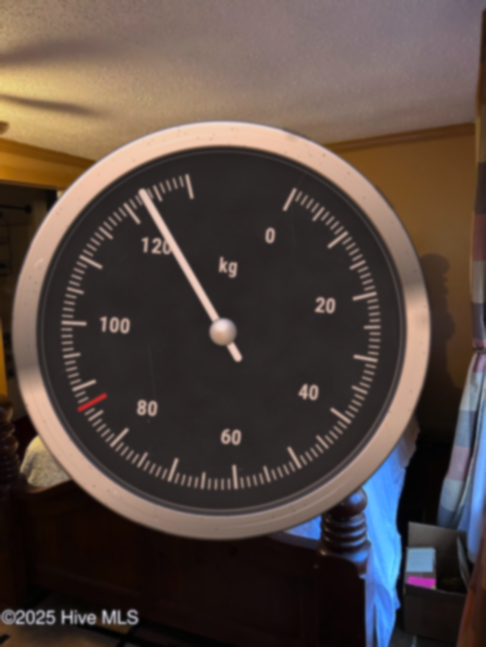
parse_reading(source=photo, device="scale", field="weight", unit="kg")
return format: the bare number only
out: 123
